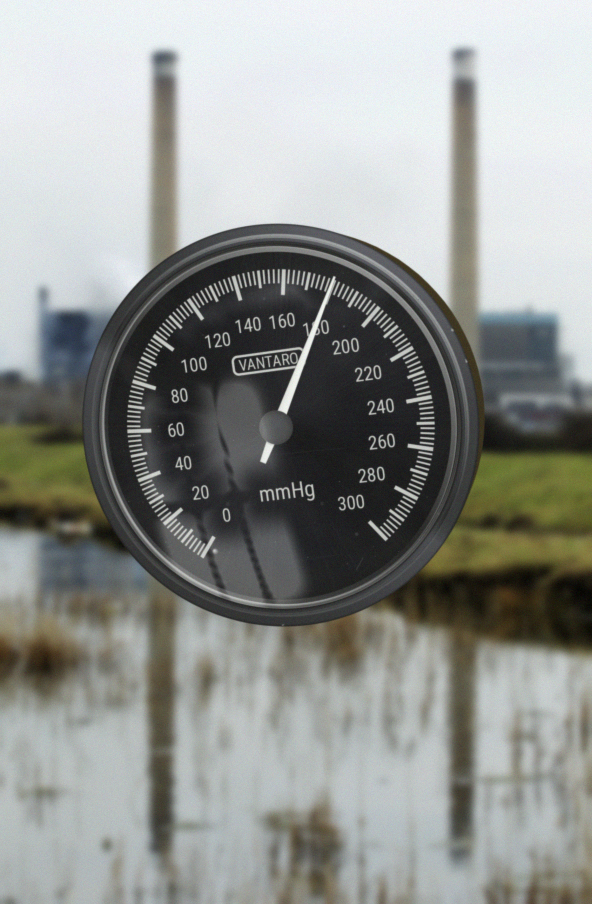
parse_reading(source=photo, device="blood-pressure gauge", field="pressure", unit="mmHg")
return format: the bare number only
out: 180
